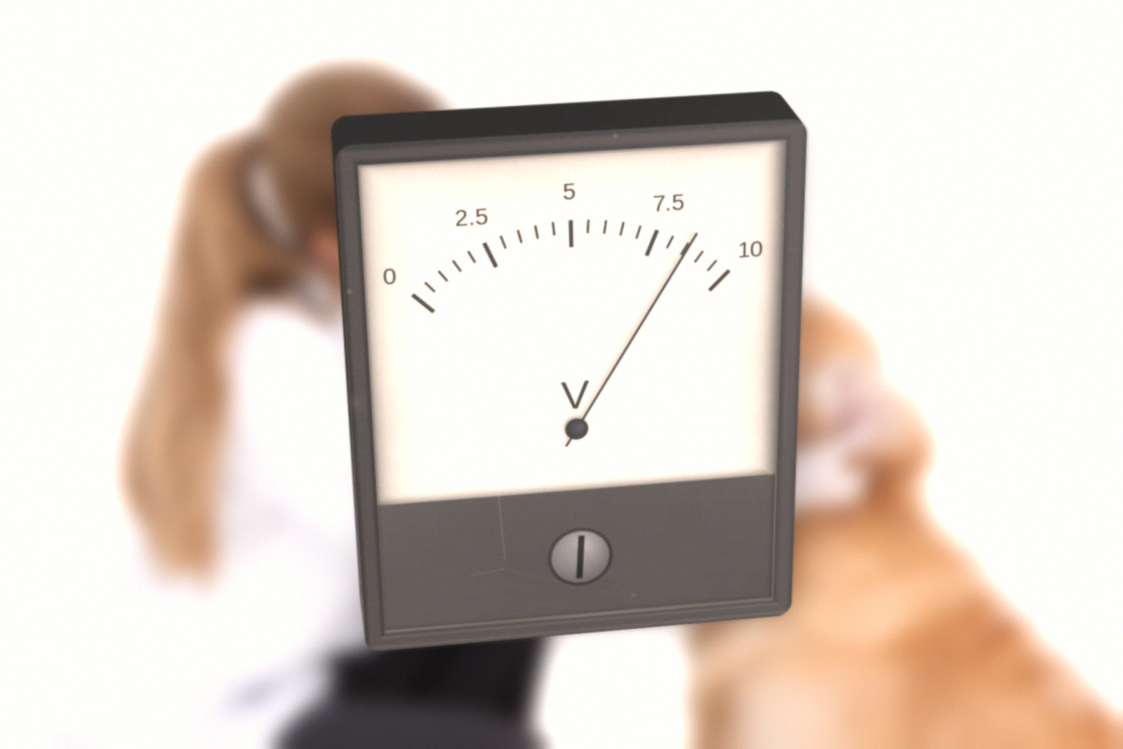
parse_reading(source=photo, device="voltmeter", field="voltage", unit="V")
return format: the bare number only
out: 8.5
